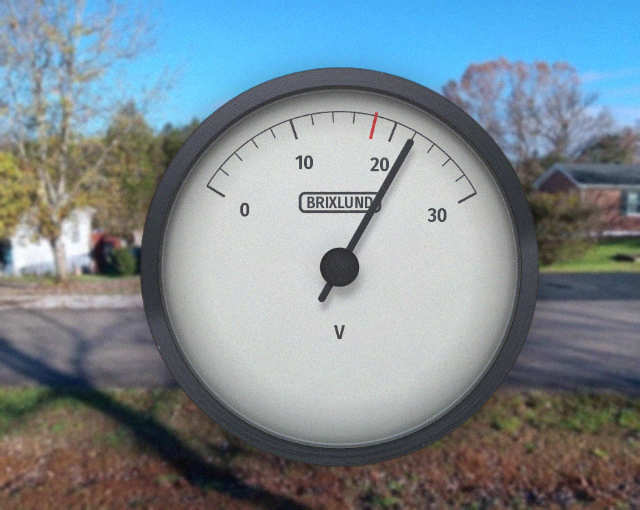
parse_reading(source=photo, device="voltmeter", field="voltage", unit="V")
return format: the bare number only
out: 22
